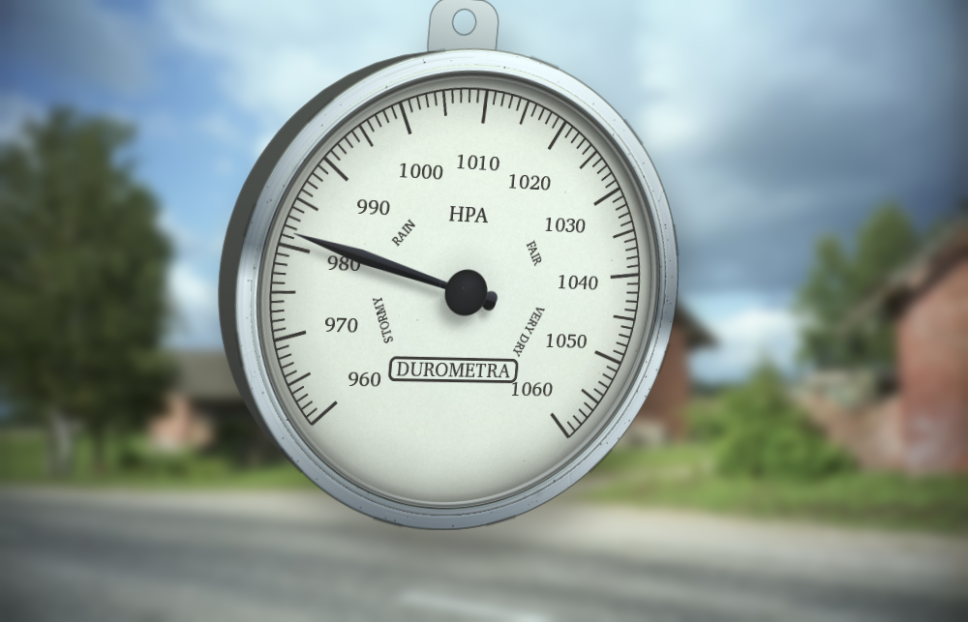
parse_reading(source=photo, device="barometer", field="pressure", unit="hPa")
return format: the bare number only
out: 981.5
